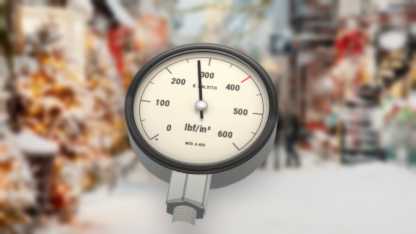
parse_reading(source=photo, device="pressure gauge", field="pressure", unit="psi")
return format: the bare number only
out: 275
